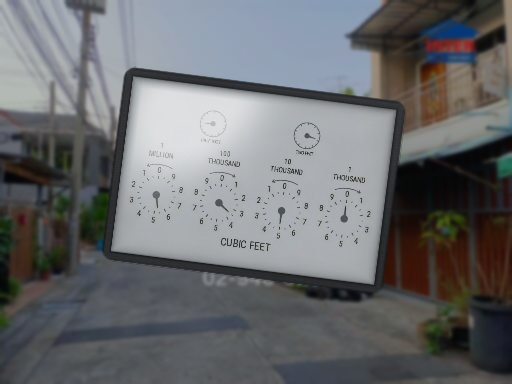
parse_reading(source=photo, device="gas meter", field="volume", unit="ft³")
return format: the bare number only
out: 535000
